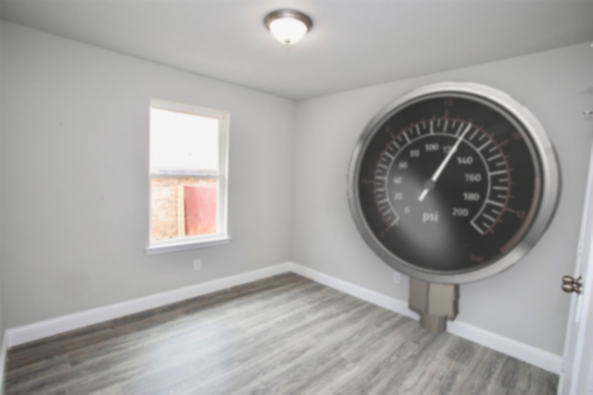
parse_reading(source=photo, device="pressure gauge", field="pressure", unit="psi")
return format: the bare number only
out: 125
